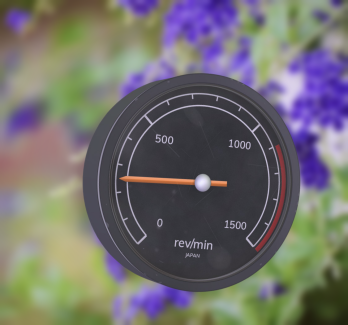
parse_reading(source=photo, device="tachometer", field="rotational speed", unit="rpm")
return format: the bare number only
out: 250
